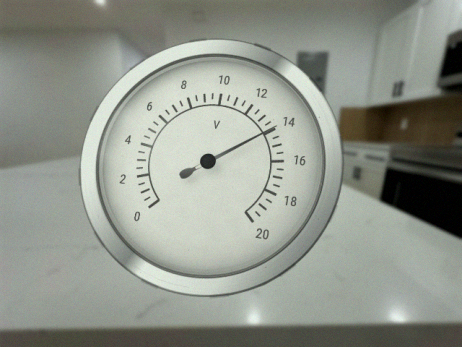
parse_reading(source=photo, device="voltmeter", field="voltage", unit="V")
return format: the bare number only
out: 14
